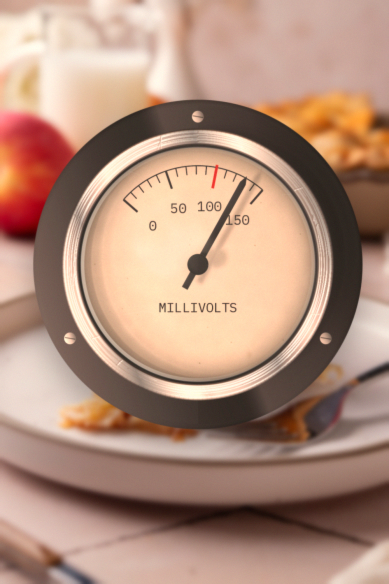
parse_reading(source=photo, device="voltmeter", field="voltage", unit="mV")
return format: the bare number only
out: 130
